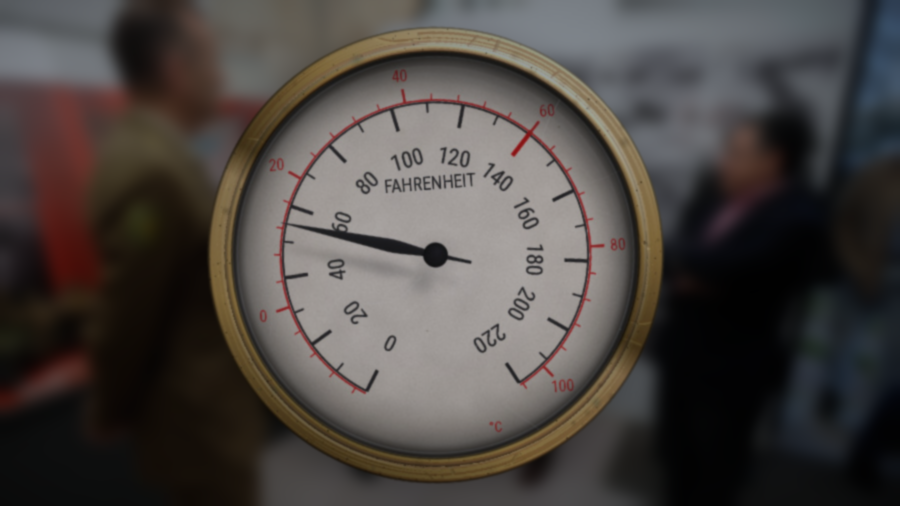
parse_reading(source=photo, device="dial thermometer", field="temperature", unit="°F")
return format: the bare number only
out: 55
